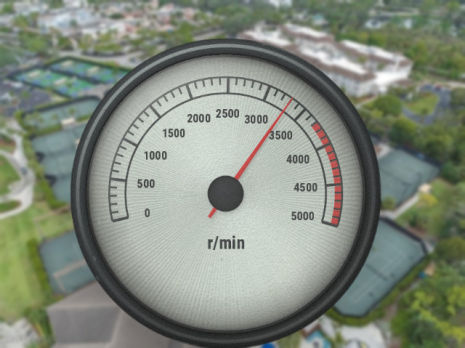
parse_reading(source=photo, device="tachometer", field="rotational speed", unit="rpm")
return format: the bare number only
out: 3300
